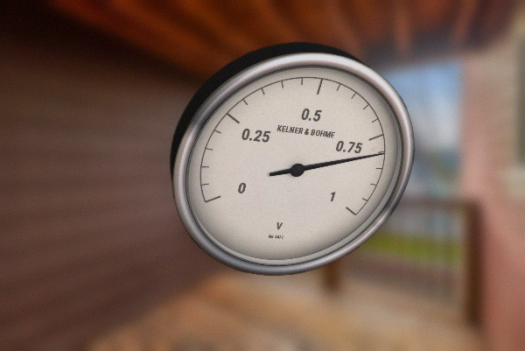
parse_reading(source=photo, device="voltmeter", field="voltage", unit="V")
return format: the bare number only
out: 0.8
